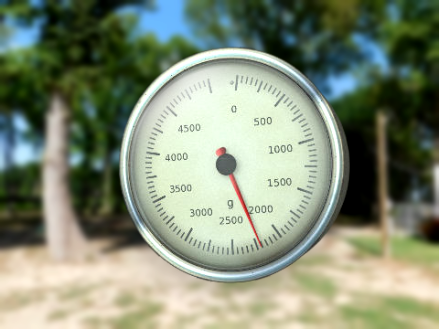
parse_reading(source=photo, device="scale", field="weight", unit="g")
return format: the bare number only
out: 2200
